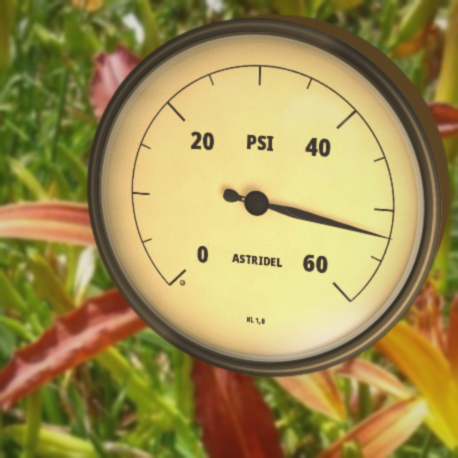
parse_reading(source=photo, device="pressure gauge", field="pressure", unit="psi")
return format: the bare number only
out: 52.5
